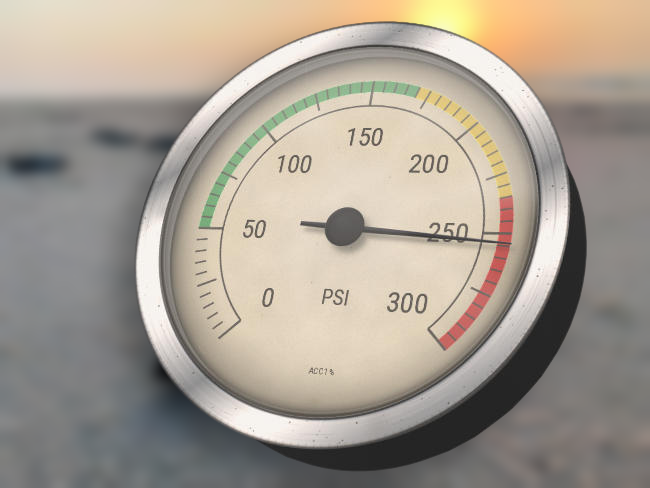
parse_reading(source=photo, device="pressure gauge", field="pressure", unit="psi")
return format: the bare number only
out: 255
